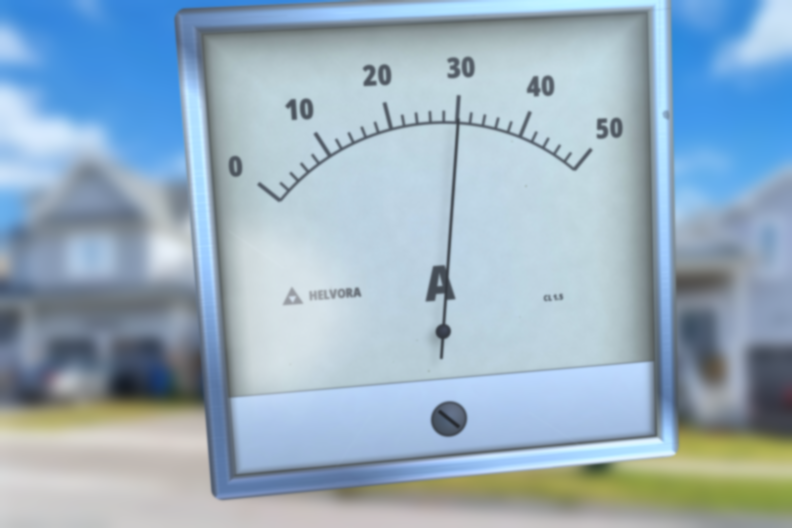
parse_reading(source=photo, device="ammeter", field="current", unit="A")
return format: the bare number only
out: 30
